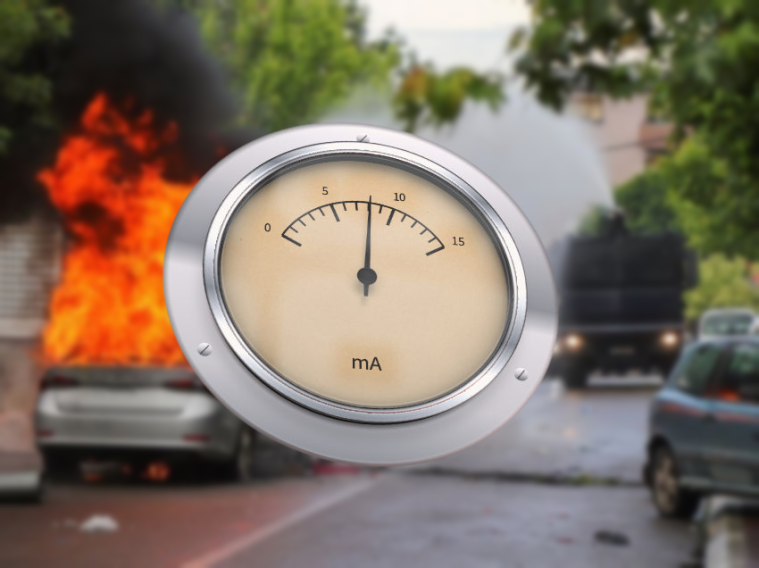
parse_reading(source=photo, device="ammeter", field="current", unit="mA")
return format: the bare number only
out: 8
